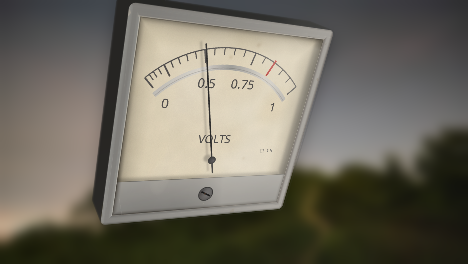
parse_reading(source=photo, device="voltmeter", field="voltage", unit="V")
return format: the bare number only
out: 0.5
